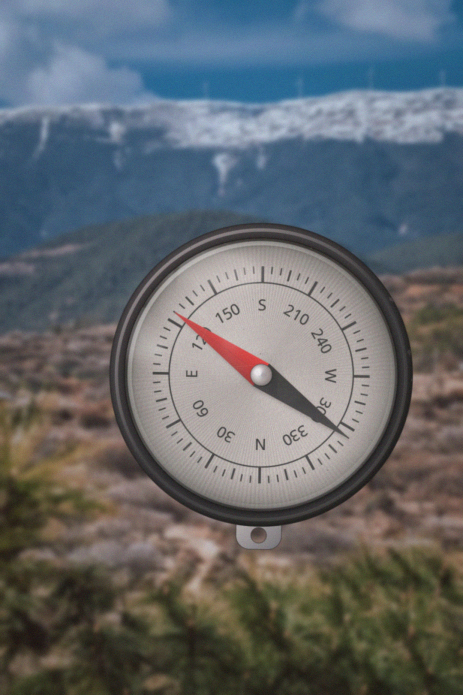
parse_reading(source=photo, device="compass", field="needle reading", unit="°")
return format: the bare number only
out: 125
